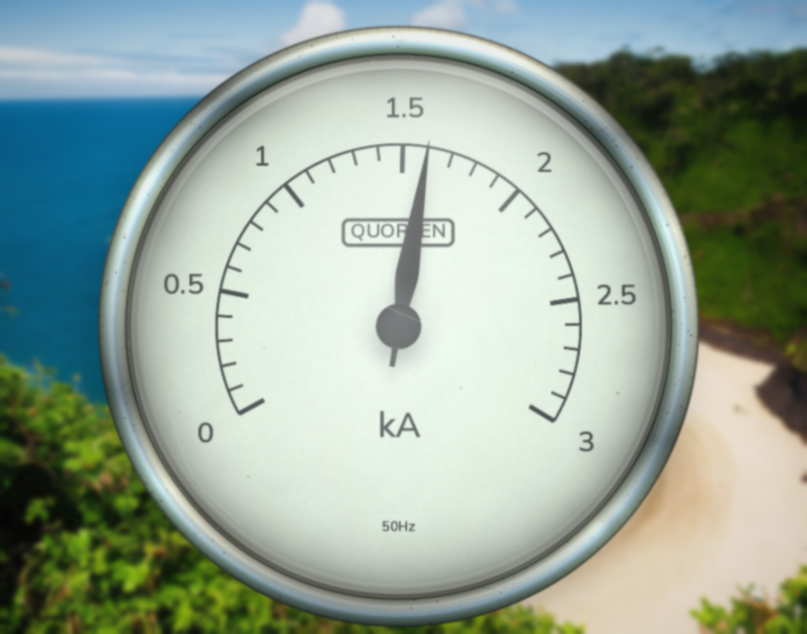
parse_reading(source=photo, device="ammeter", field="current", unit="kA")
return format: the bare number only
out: 1.6
